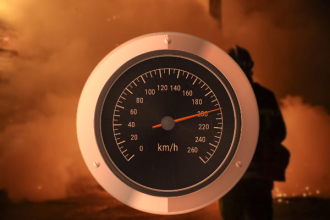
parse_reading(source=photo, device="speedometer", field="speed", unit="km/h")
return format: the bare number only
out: 200
